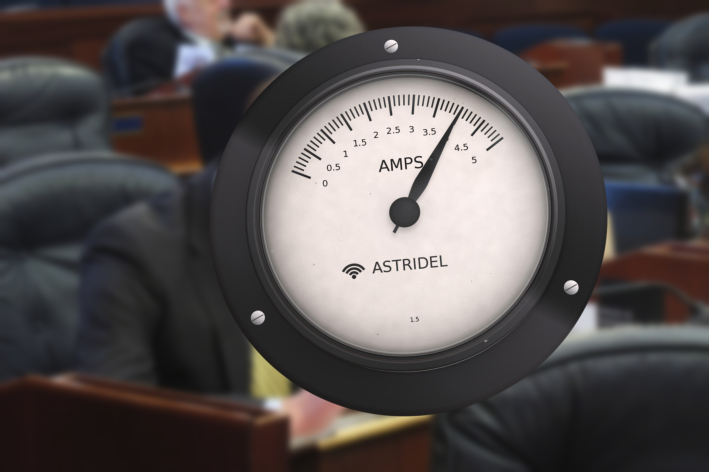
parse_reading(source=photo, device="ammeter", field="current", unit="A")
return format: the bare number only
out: 4
